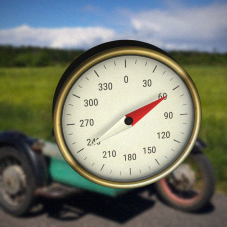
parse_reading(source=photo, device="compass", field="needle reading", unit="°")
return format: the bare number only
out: 60
